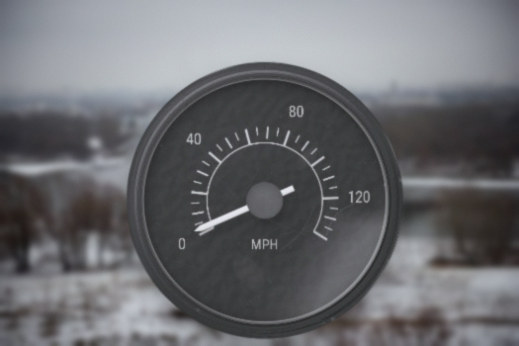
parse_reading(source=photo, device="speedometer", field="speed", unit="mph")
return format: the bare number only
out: 2.5
